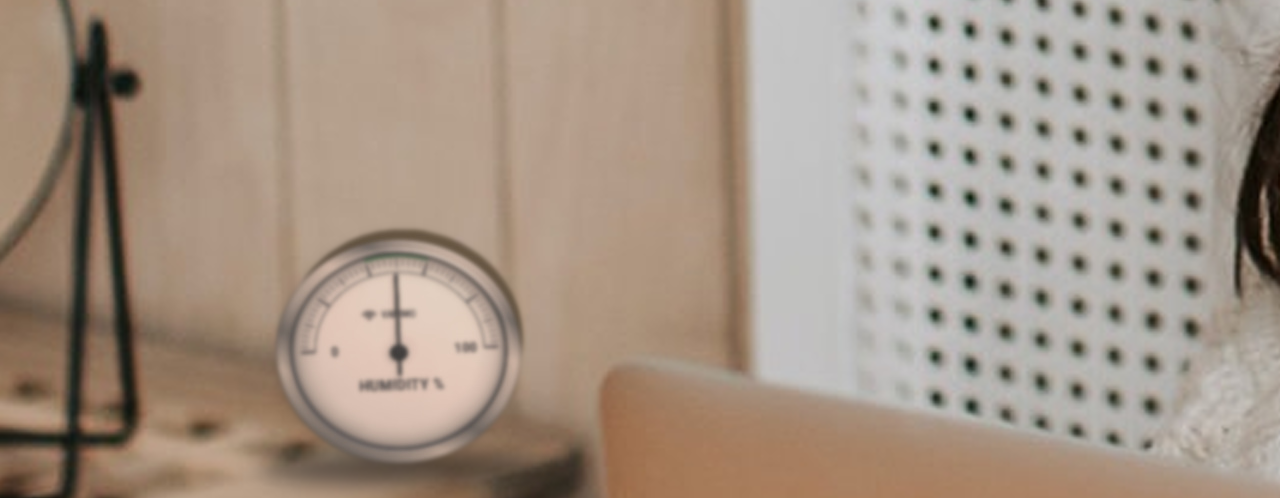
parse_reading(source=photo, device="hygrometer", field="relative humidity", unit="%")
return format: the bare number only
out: 50
